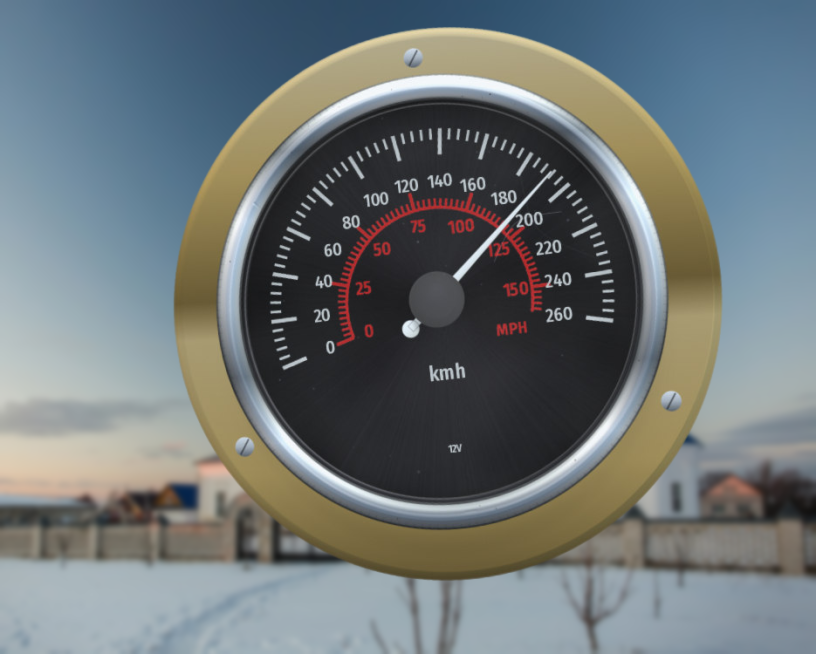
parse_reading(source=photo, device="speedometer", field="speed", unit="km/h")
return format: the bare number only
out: 192
